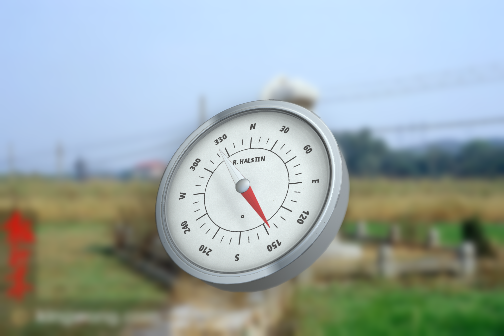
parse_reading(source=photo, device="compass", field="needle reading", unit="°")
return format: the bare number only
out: 145
